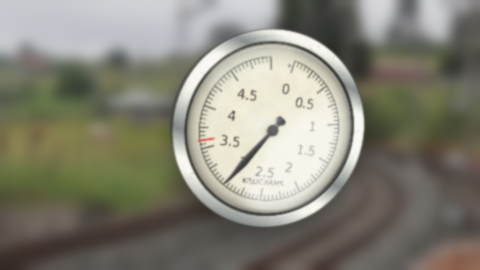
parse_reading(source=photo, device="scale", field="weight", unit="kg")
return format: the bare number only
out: 3
